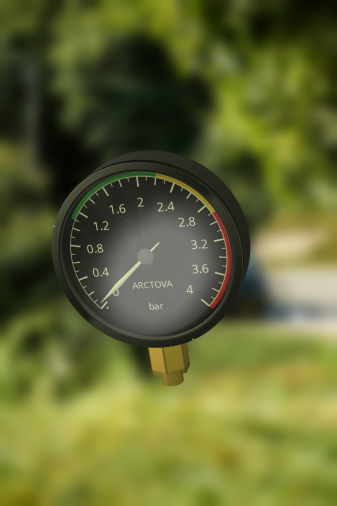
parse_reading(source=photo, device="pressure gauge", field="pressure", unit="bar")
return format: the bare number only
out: 0.05
